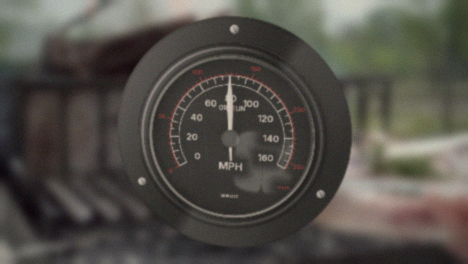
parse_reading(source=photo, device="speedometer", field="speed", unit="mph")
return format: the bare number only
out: 80
